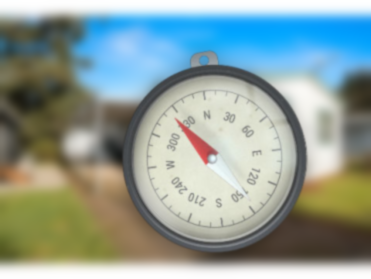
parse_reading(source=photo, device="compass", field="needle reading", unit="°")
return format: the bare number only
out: 325
